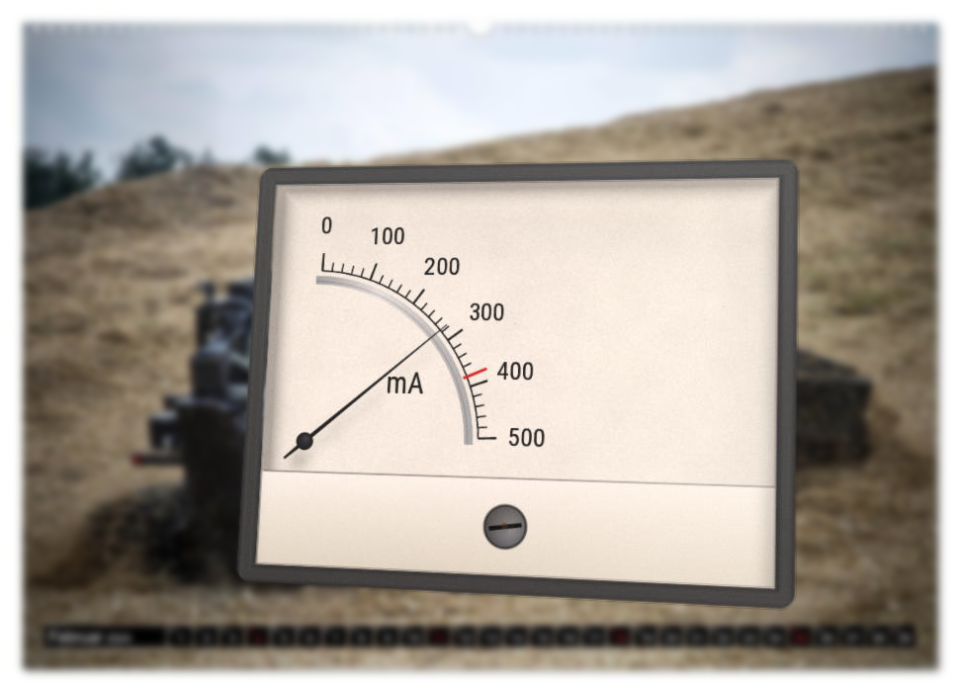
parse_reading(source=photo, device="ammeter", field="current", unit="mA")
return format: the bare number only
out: 280
